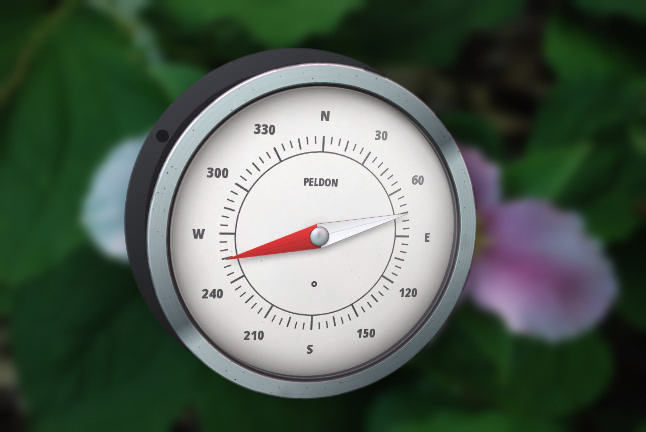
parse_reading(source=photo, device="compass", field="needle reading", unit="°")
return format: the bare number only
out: 255
